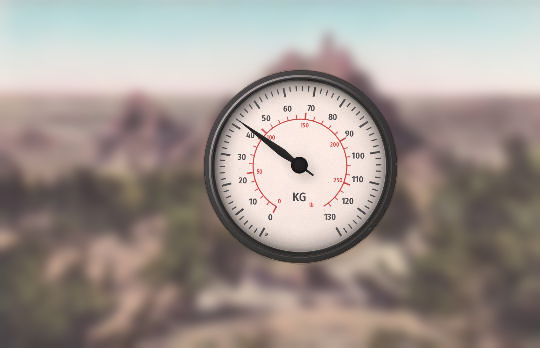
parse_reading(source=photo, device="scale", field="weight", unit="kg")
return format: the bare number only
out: 42
